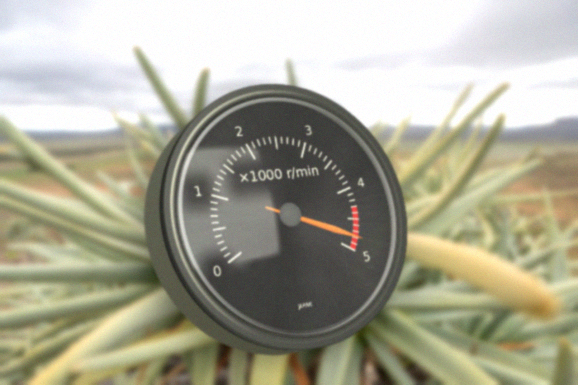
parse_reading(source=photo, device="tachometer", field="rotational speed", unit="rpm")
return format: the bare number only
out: 4800
